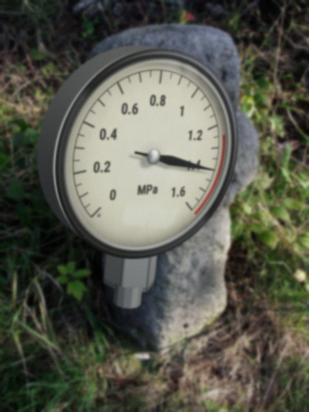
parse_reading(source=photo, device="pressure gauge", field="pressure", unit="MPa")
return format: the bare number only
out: 1.4
